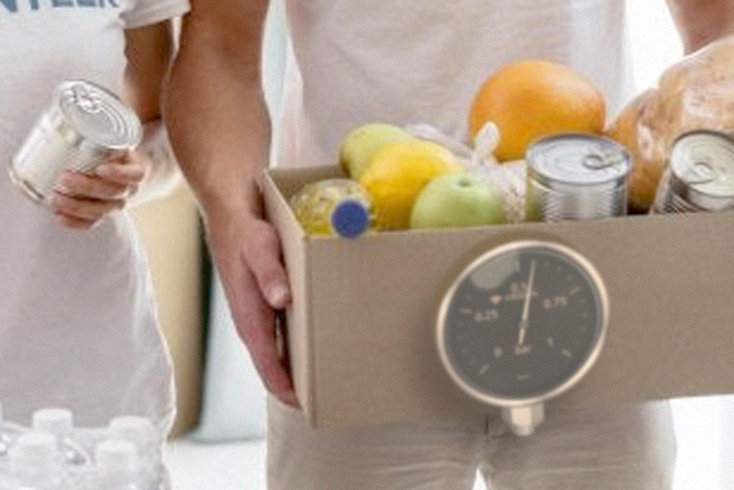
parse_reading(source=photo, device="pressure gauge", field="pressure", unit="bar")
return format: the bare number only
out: 0.55
